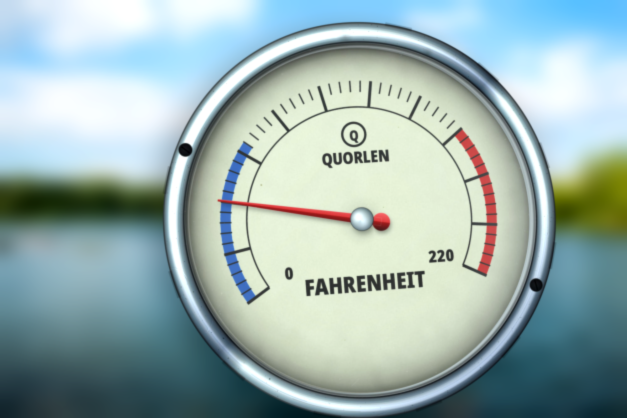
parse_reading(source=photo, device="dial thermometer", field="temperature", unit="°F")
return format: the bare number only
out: 40
